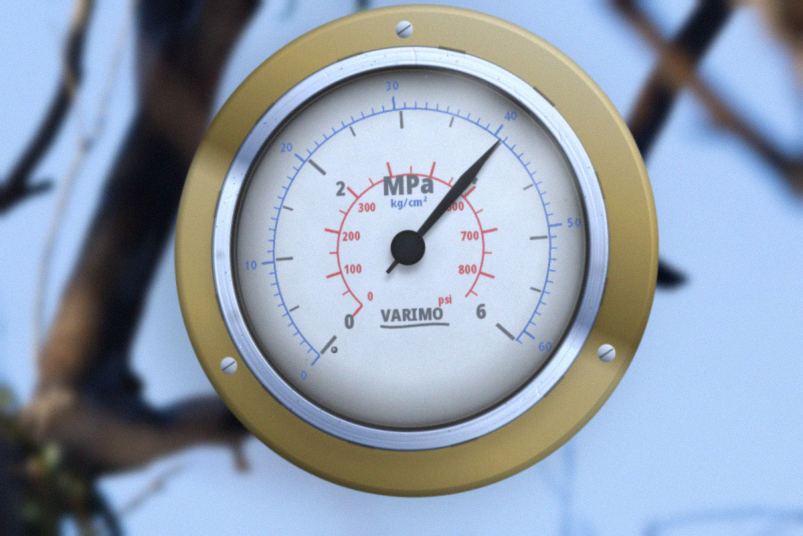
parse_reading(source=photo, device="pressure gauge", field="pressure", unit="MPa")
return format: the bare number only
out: 4
